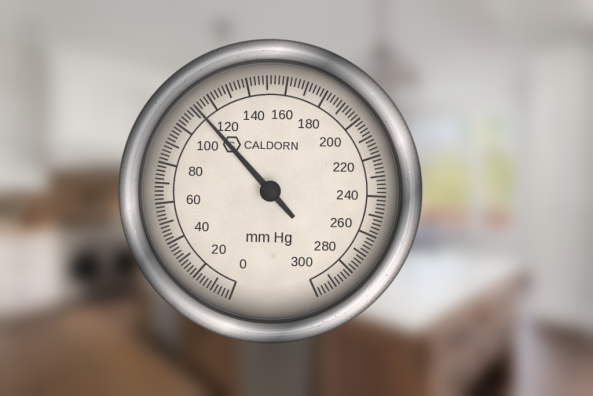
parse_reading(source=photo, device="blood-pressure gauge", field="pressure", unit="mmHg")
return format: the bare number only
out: 112
